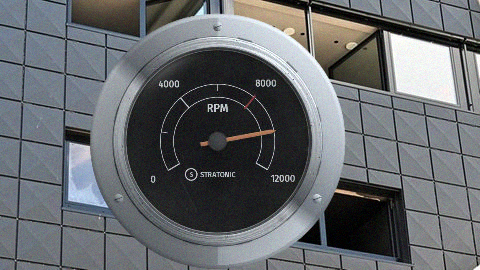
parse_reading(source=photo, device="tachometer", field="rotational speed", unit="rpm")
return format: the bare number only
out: 10000
